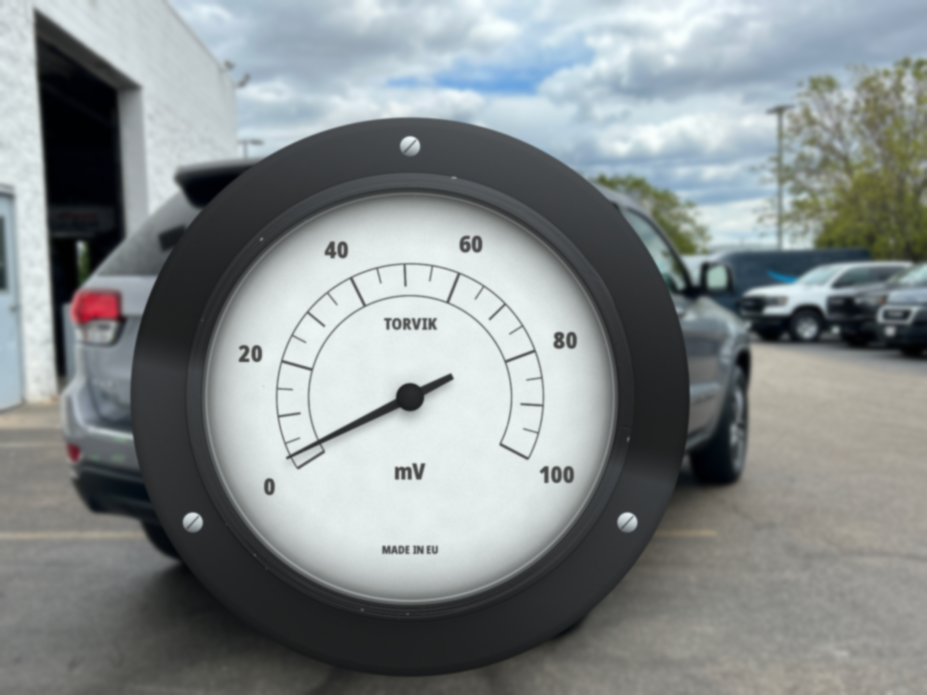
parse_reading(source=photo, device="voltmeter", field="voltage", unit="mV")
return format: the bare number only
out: 2.5
